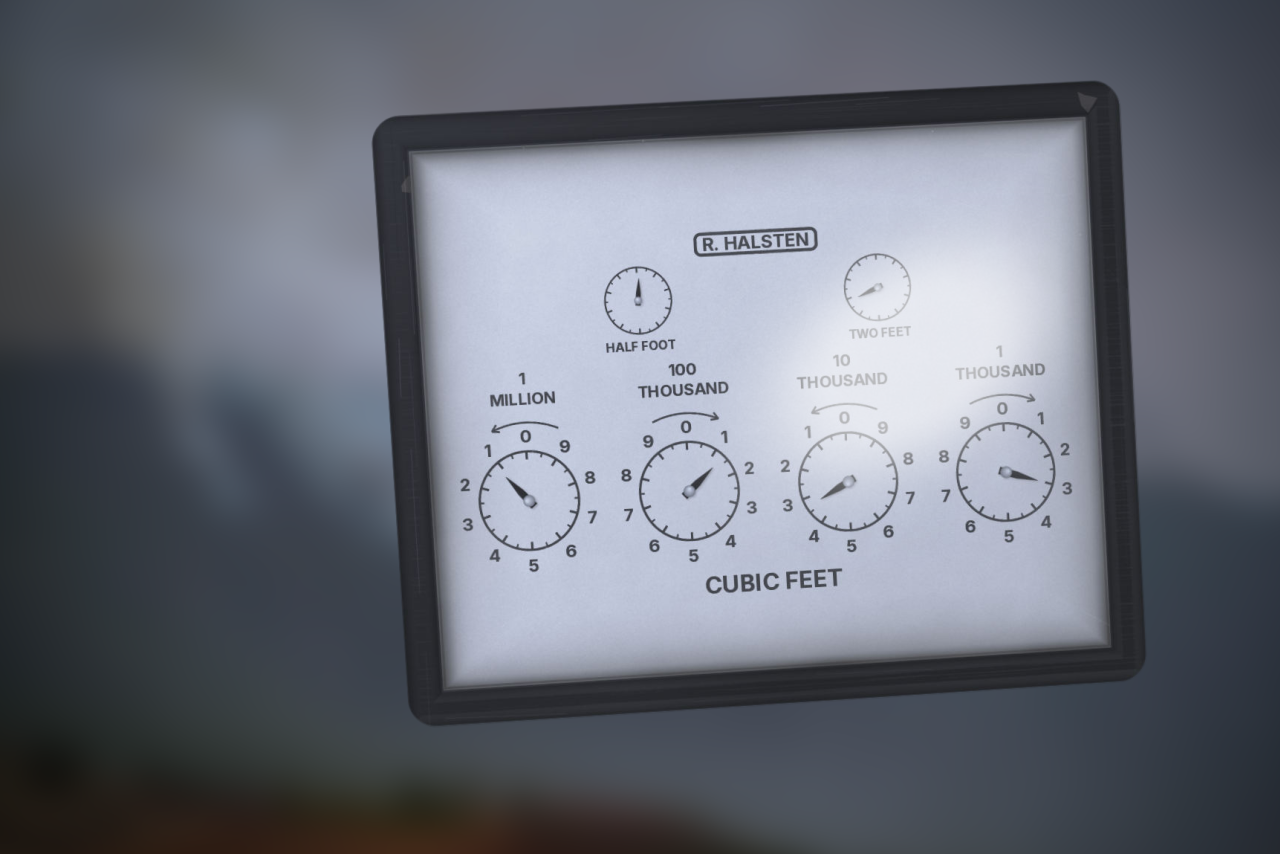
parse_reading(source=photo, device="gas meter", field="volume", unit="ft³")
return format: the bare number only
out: 113300
